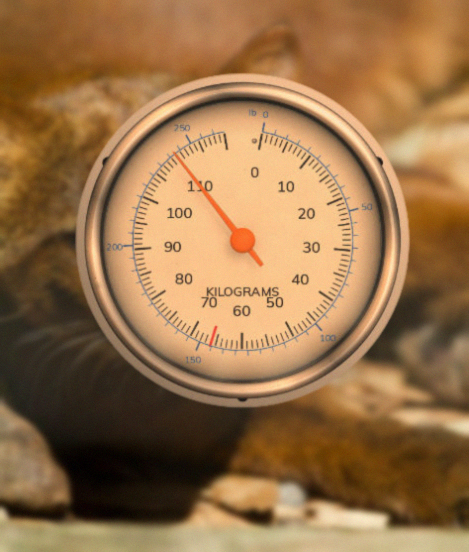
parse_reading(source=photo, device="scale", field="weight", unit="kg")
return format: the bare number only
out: 110
